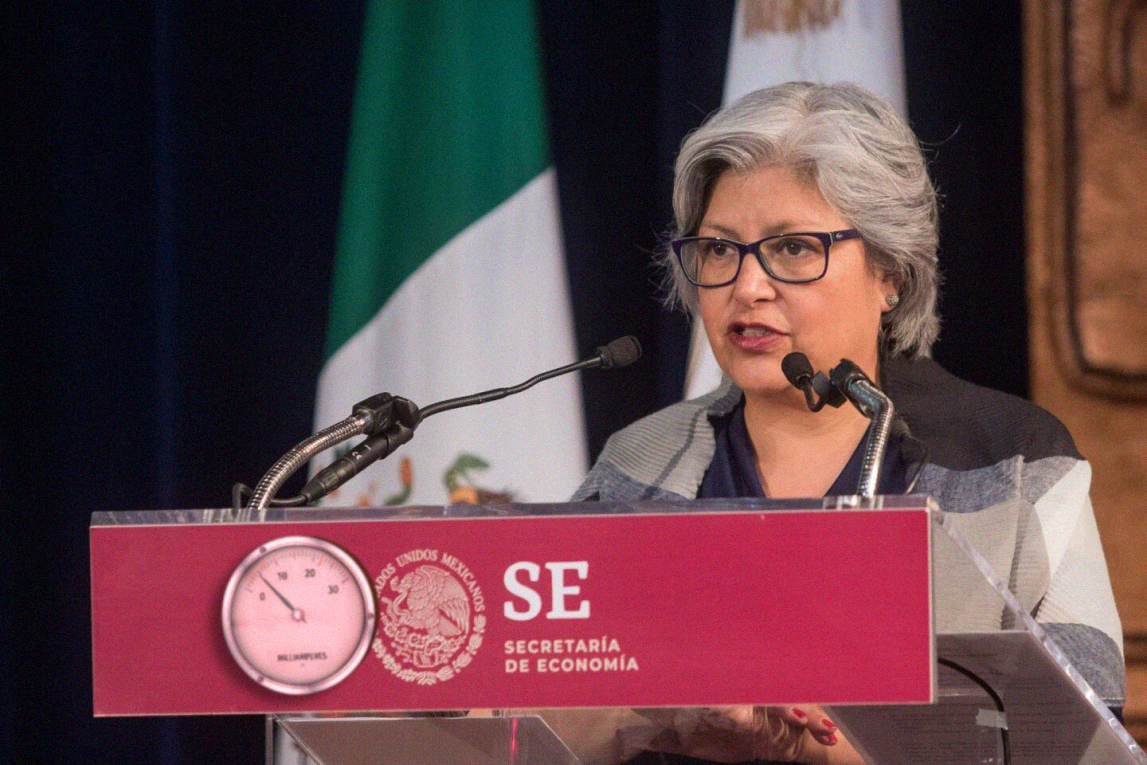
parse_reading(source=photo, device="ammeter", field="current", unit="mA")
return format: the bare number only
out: 5
